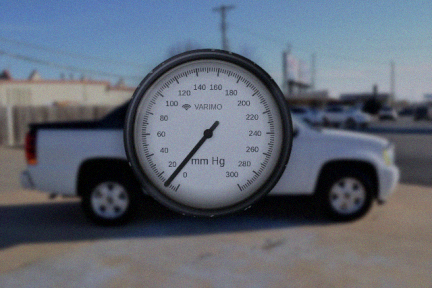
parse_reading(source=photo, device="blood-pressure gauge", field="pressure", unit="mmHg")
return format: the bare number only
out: 10
